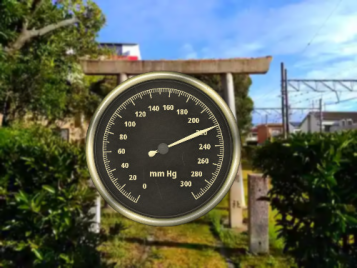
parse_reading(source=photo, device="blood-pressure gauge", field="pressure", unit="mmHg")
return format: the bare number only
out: 220
